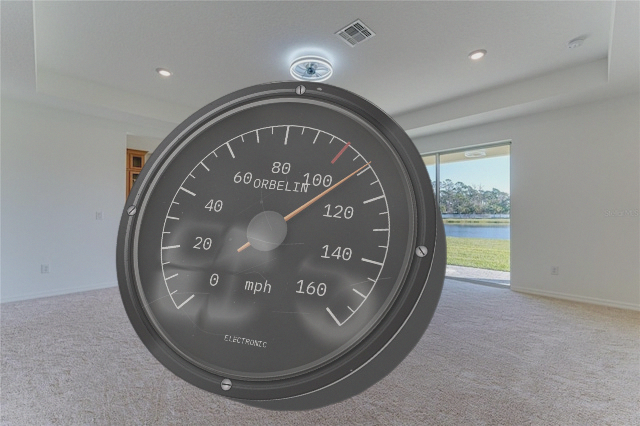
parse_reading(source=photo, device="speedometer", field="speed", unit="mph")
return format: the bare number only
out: 110
